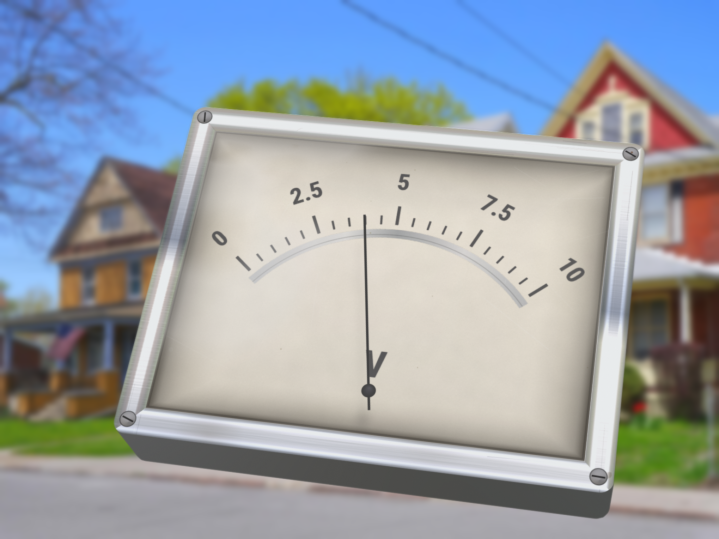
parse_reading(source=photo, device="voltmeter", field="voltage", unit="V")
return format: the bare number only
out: 4
